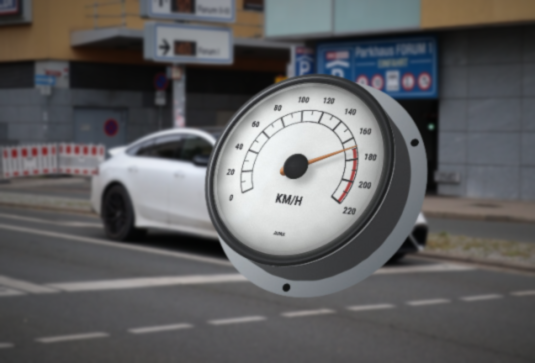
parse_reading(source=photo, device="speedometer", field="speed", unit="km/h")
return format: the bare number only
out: 170
